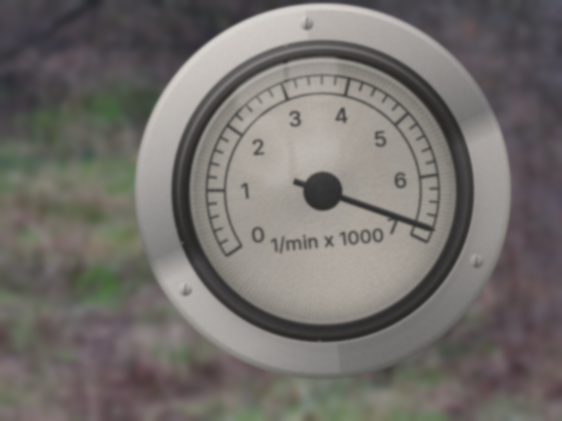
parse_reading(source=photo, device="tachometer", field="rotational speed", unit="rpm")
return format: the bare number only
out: 6800
